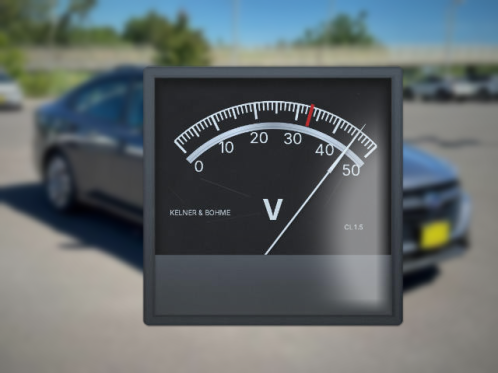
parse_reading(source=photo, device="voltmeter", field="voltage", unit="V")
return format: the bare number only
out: 45
